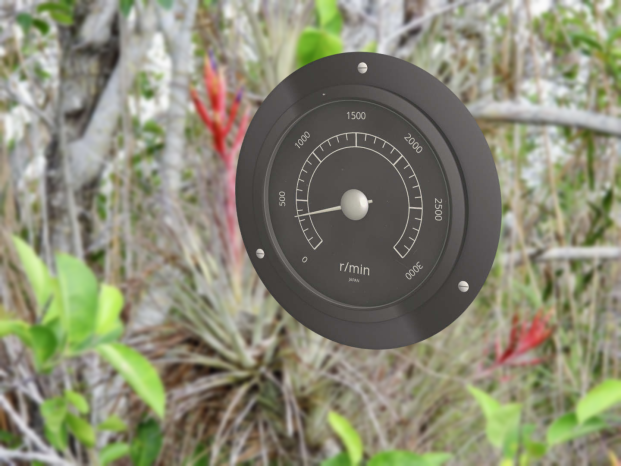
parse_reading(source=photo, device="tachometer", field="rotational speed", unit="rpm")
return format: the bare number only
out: 350
